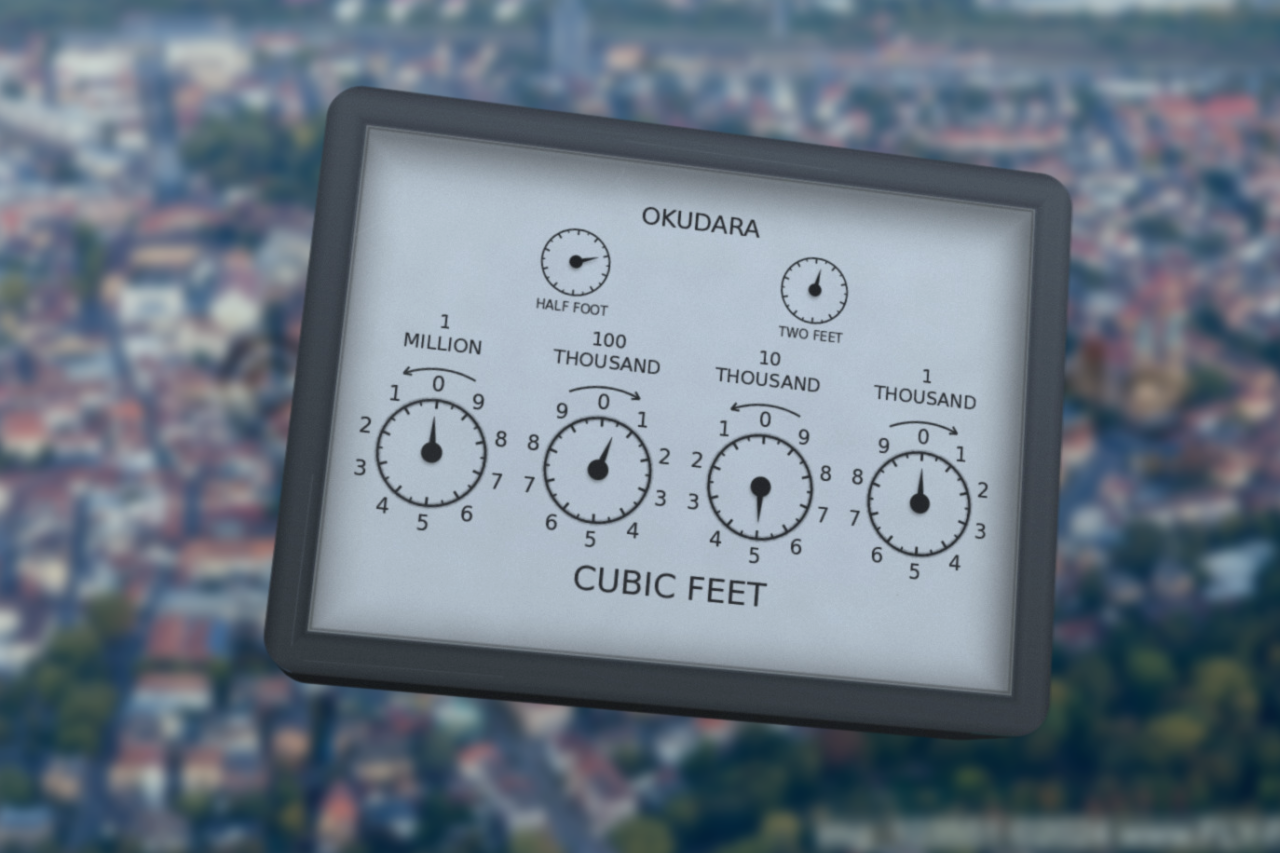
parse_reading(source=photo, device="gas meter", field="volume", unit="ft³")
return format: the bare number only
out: 5000
